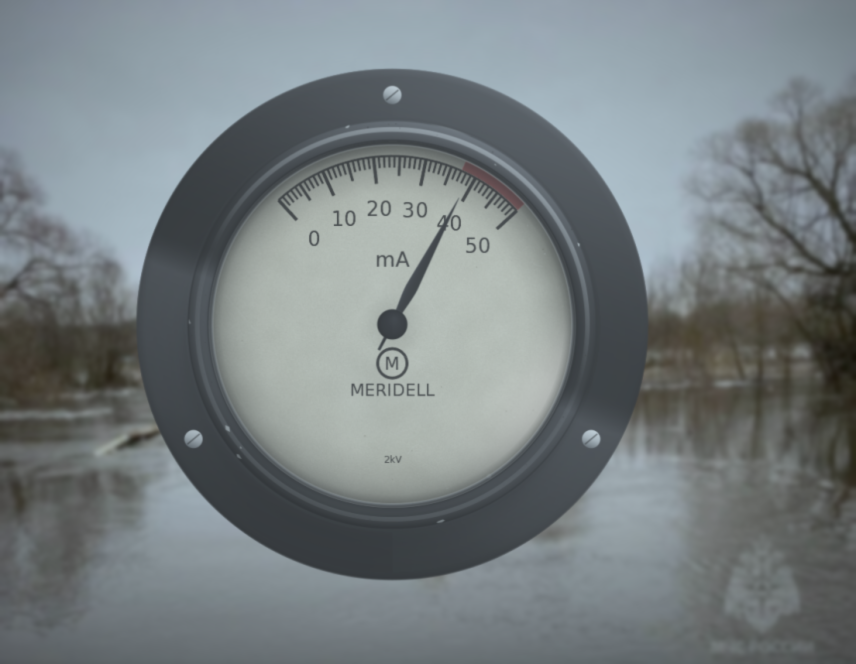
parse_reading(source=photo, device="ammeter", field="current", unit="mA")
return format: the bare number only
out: 39
